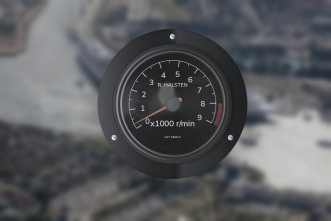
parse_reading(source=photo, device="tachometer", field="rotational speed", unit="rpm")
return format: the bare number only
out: 250
